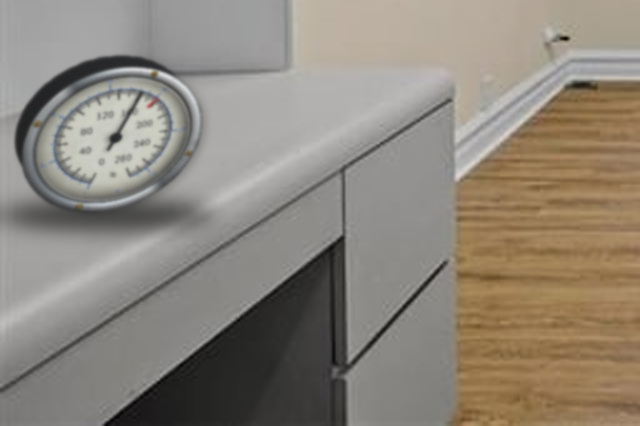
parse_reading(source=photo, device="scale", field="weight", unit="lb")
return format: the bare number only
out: 160
